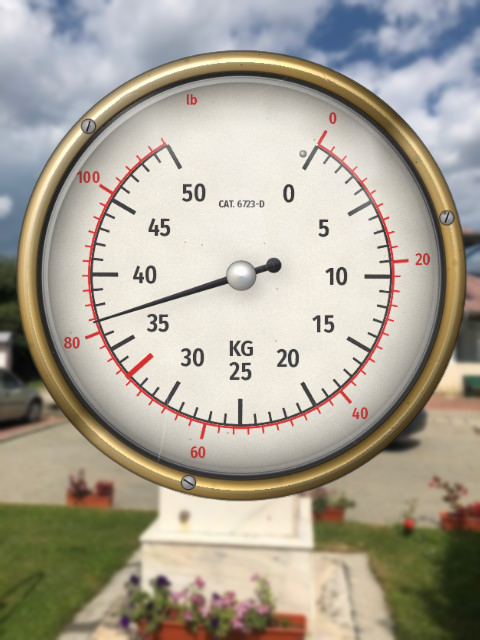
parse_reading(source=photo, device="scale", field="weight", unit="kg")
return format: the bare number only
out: 37
